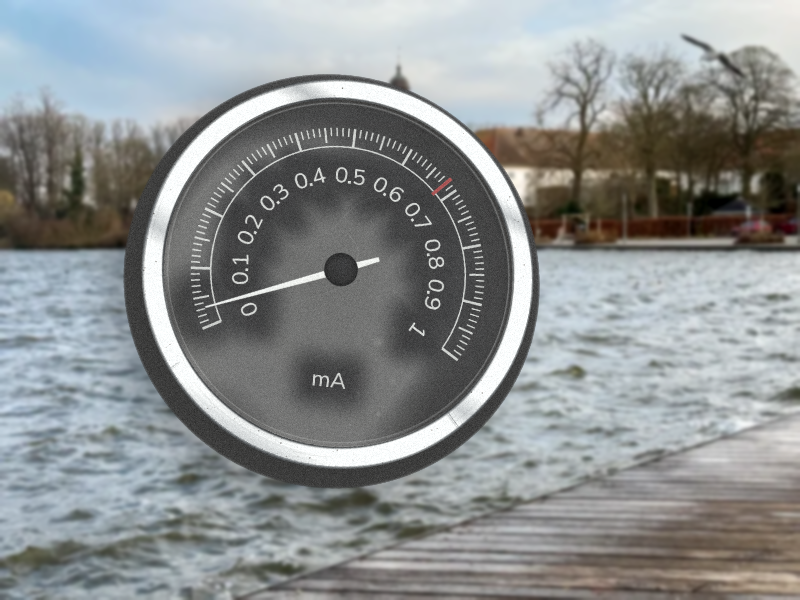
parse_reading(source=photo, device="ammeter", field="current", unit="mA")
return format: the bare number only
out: 0.03
